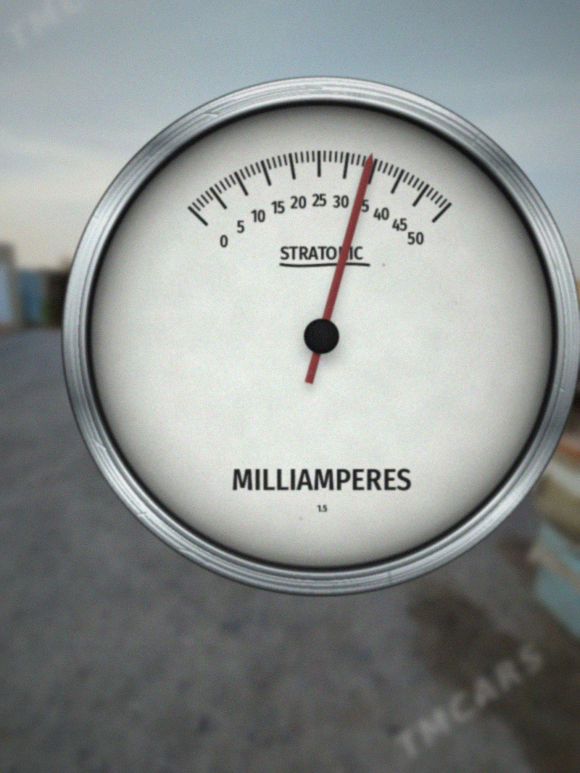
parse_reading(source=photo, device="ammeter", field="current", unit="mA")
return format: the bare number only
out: 34
